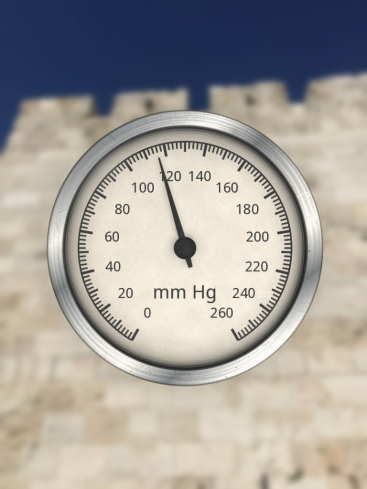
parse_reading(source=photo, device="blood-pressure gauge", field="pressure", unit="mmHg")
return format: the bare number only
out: 116
